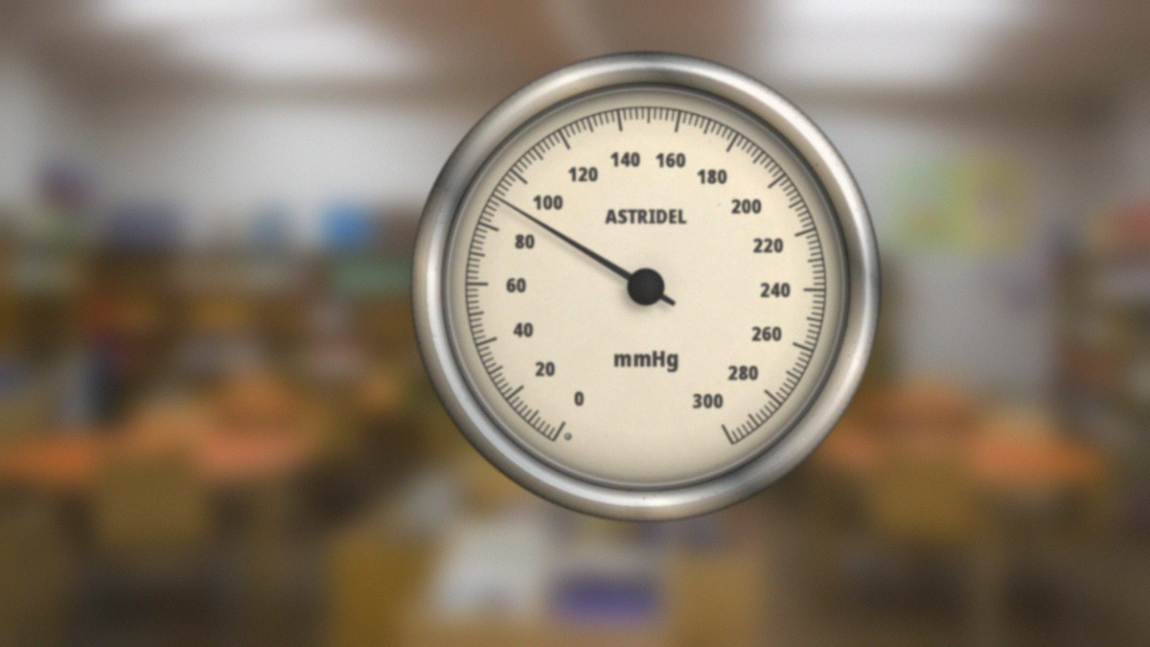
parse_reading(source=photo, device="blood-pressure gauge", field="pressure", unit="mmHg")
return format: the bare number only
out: 90
